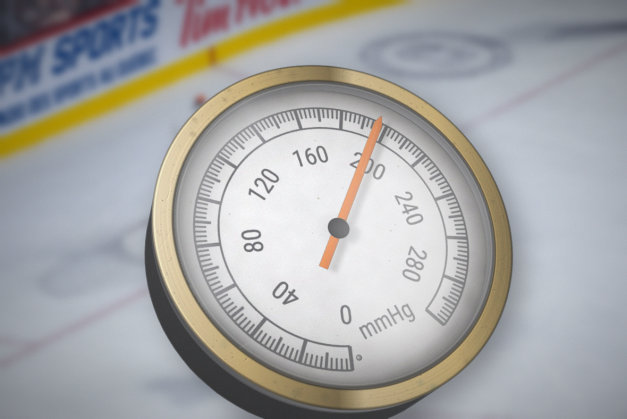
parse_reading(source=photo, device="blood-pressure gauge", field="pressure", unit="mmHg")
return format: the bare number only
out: 196
